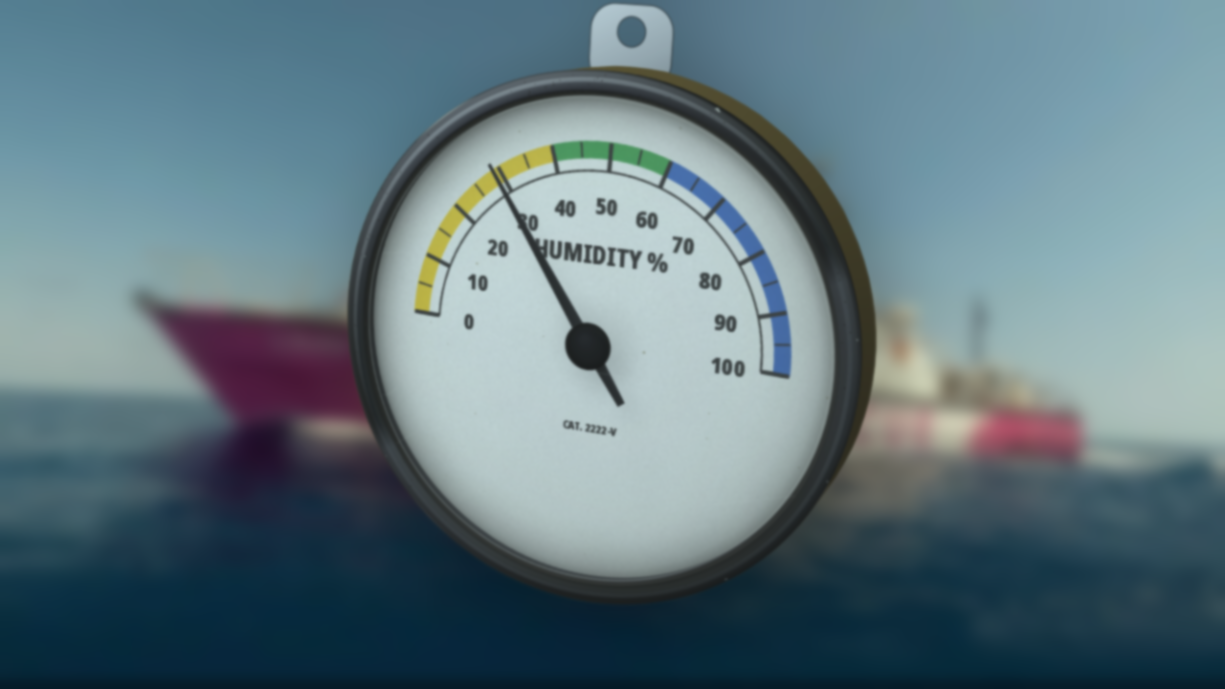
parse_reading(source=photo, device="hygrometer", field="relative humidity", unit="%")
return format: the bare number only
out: 30
